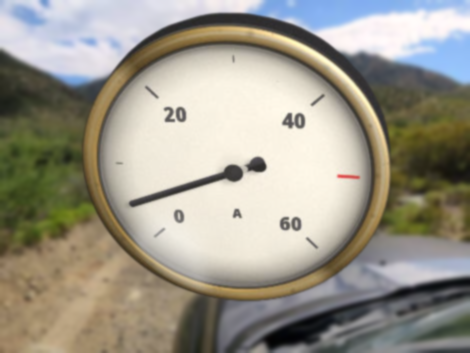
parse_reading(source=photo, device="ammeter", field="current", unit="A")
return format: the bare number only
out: 5
